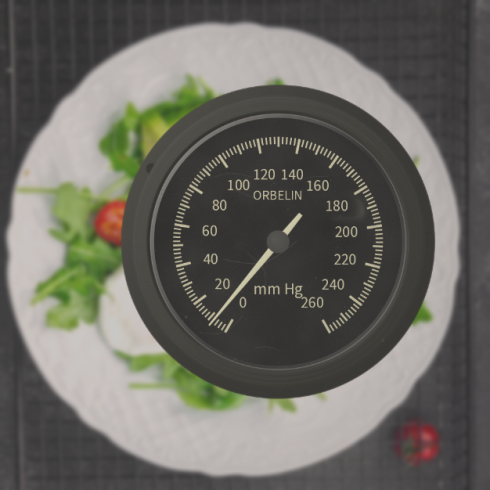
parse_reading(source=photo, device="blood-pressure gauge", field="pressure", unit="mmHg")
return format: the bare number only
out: 8
